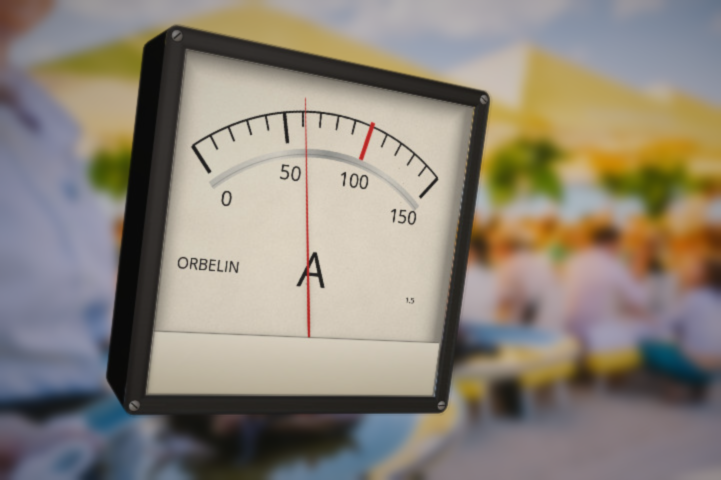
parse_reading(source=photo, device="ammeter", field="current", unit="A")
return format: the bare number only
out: 60
